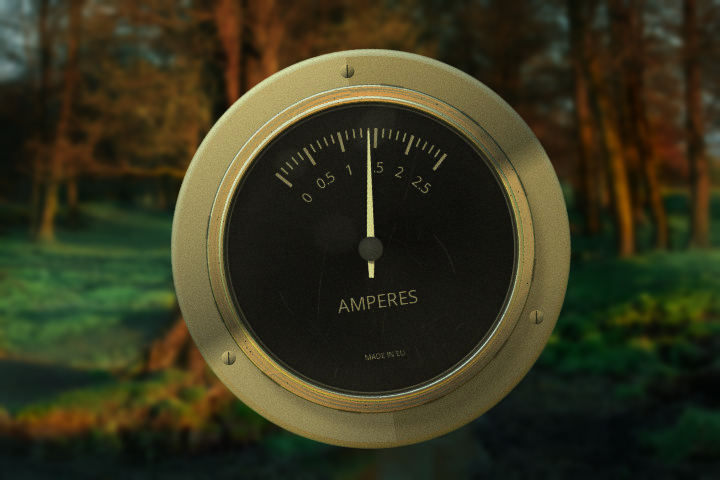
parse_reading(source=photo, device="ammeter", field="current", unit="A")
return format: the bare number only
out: 1.4
